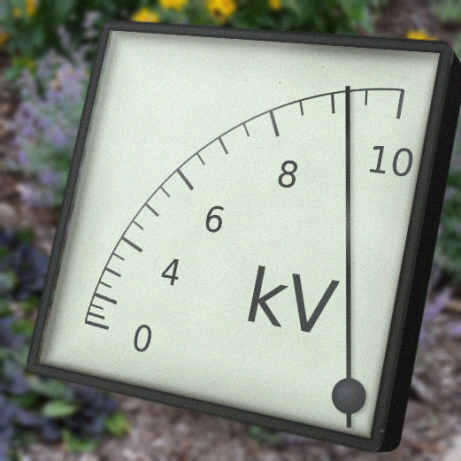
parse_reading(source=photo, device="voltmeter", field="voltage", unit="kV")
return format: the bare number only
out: 9.25
